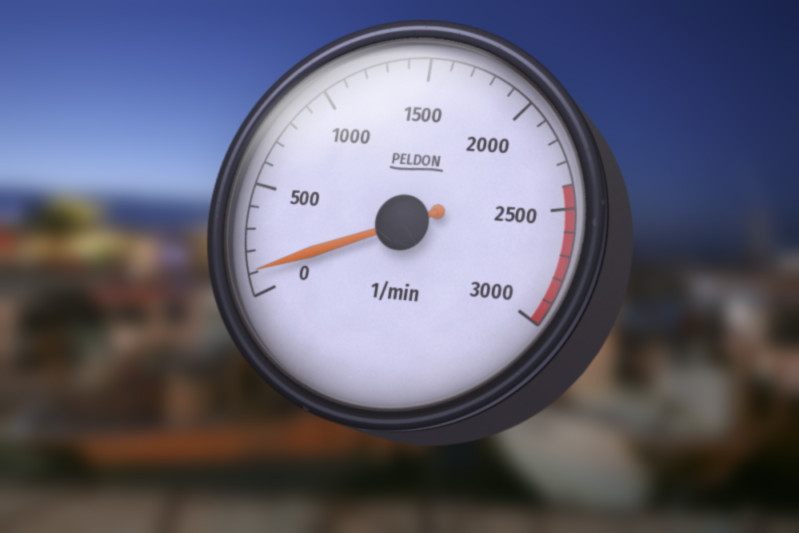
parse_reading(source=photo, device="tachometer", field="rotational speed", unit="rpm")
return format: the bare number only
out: 100
